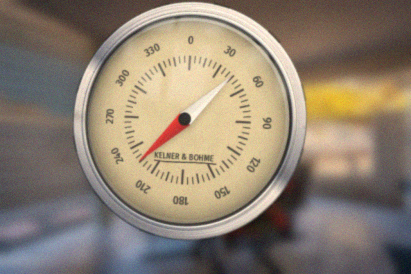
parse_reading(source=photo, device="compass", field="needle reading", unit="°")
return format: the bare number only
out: 225
